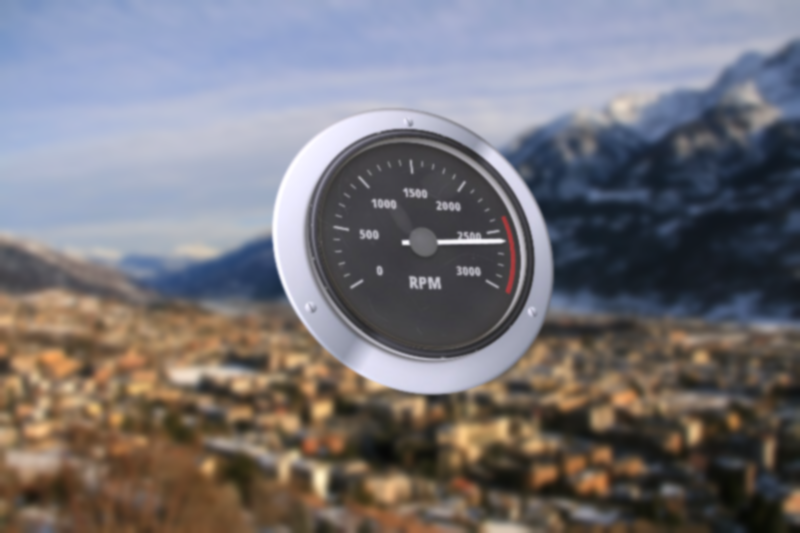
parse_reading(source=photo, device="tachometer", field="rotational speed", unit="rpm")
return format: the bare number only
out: 2600
